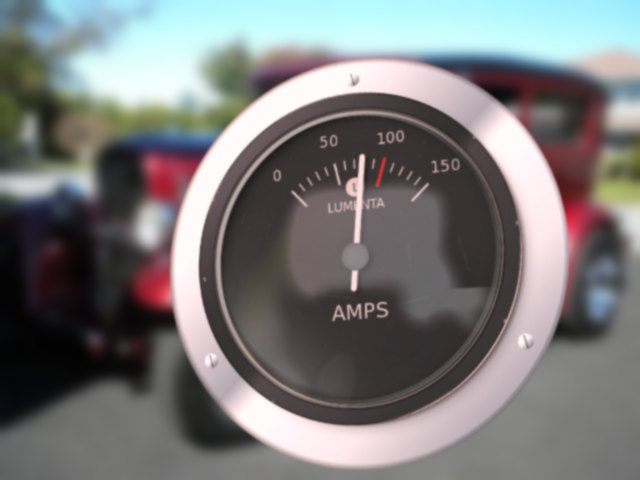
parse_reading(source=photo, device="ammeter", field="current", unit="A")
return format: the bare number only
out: 80
